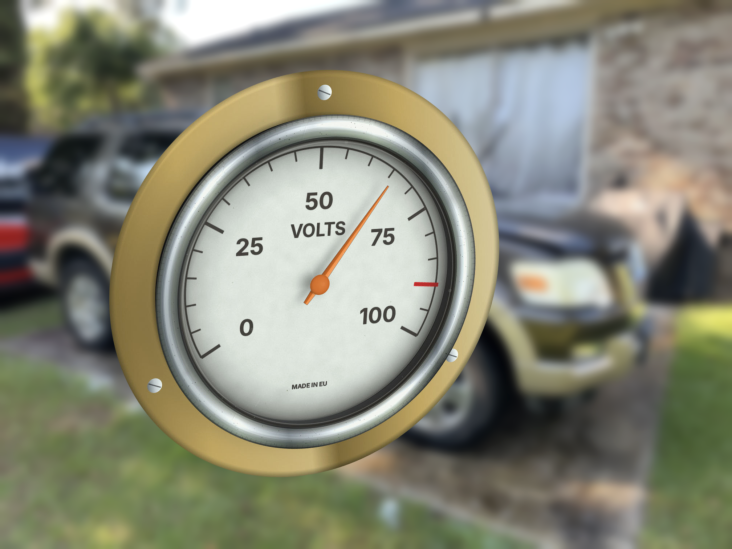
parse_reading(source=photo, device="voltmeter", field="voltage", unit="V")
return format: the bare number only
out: 65
